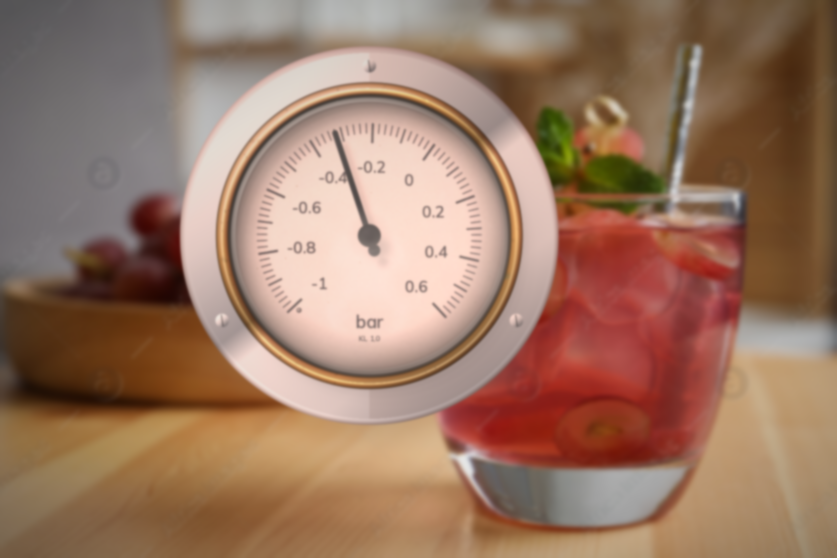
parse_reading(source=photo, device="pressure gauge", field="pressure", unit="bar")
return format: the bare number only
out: -0.32
